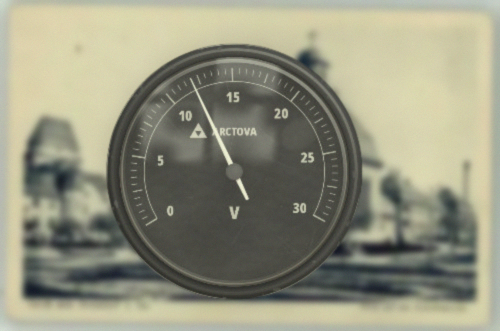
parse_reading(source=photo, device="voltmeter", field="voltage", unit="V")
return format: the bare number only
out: 12
